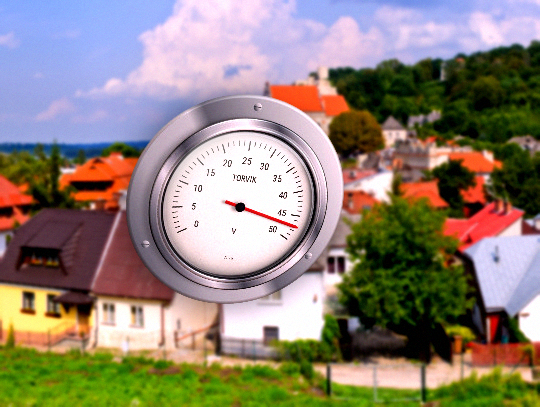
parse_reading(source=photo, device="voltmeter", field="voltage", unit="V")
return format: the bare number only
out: 47
